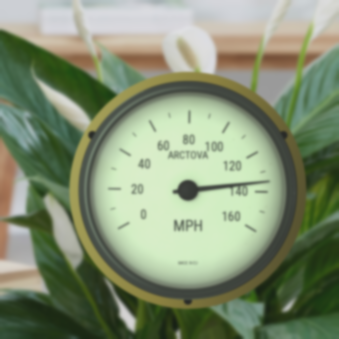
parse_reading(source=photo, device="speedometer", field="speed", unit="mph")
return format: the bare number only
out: 135
